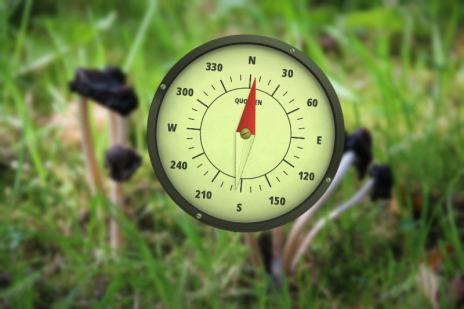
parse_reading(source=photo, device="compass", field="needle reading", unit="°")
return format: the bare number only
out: 5
